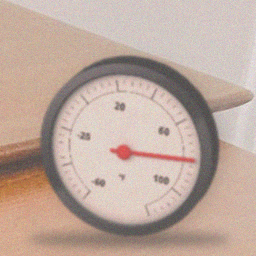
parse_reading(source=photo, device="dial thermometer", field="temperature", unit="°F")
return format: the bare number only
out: 80
